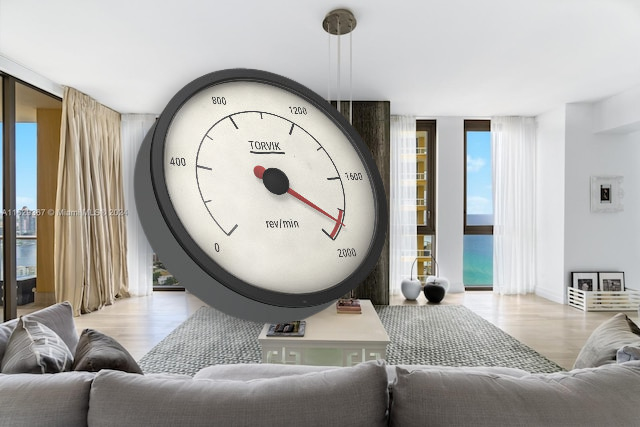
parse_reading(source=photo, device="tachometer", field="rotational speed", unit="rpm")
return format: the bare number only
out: 1900
